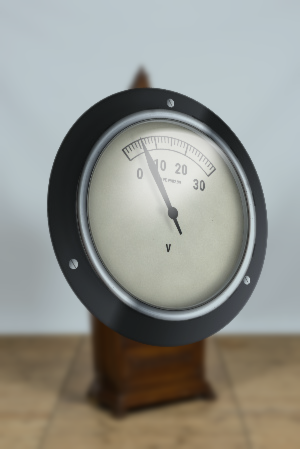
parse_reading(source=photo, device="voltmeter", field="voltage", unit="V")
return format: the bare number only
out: 5
